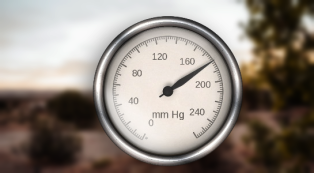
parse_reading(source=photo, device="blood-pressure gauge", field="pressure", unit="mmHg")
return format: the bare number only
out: 180
